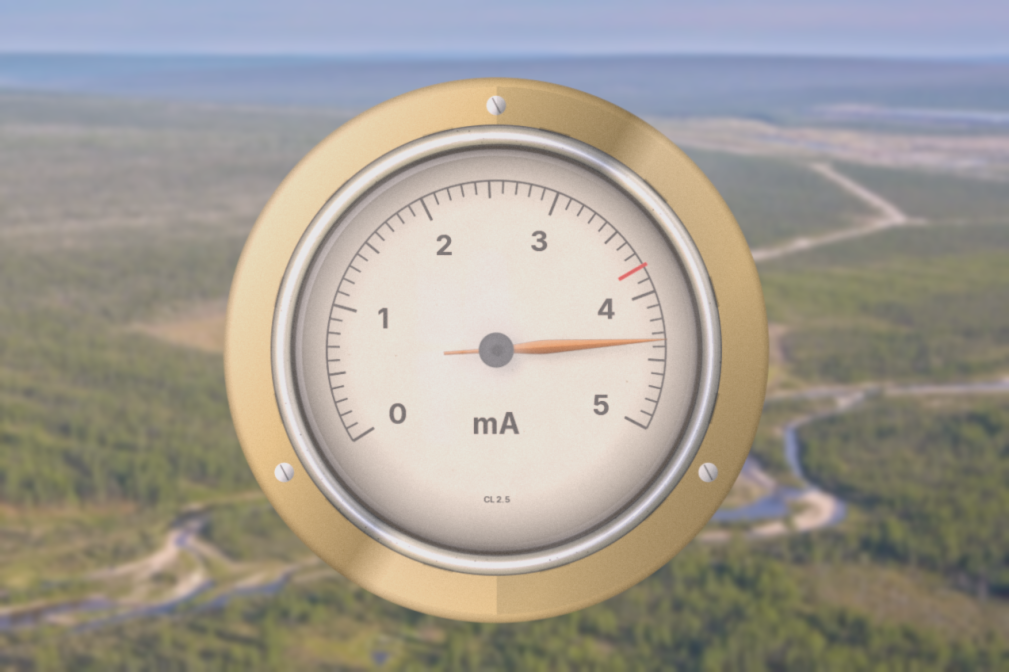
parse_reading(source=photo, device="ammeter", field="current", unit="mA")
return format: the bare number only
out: 4.35
